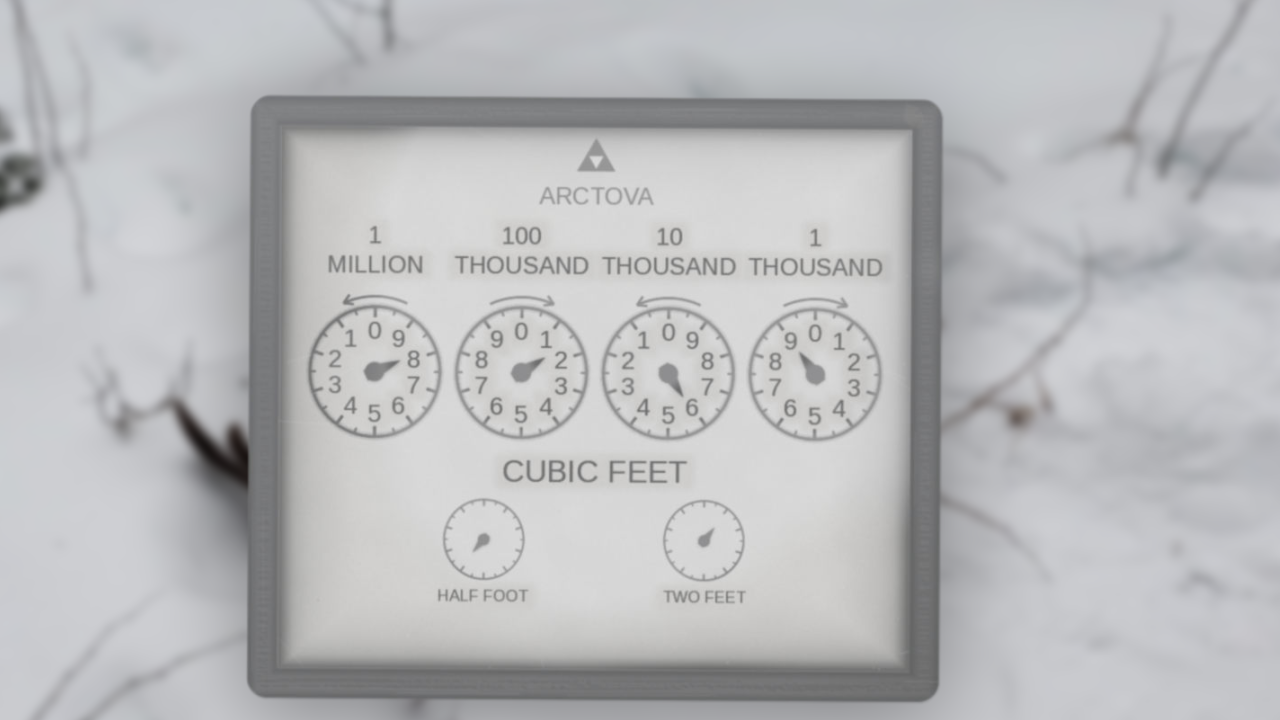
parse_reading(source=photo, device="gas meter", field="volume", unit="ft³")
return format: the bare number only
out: 815900
